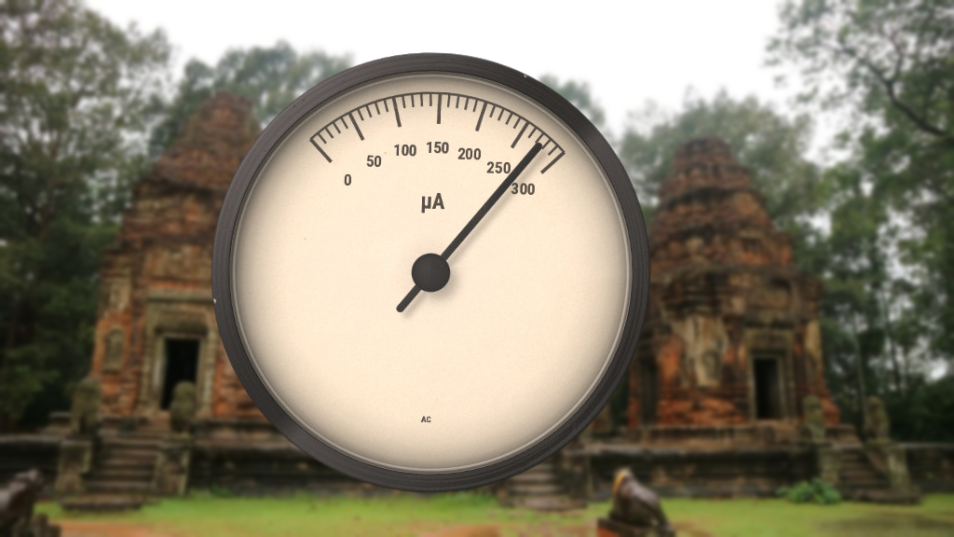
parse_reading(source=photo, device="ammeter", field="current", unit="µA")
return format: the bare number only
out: 275
